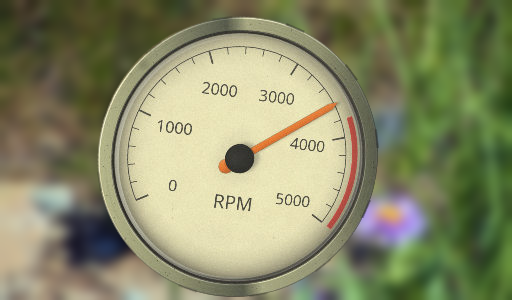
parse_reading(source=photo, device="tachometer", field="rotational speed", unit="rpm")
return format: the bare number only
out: 3600
